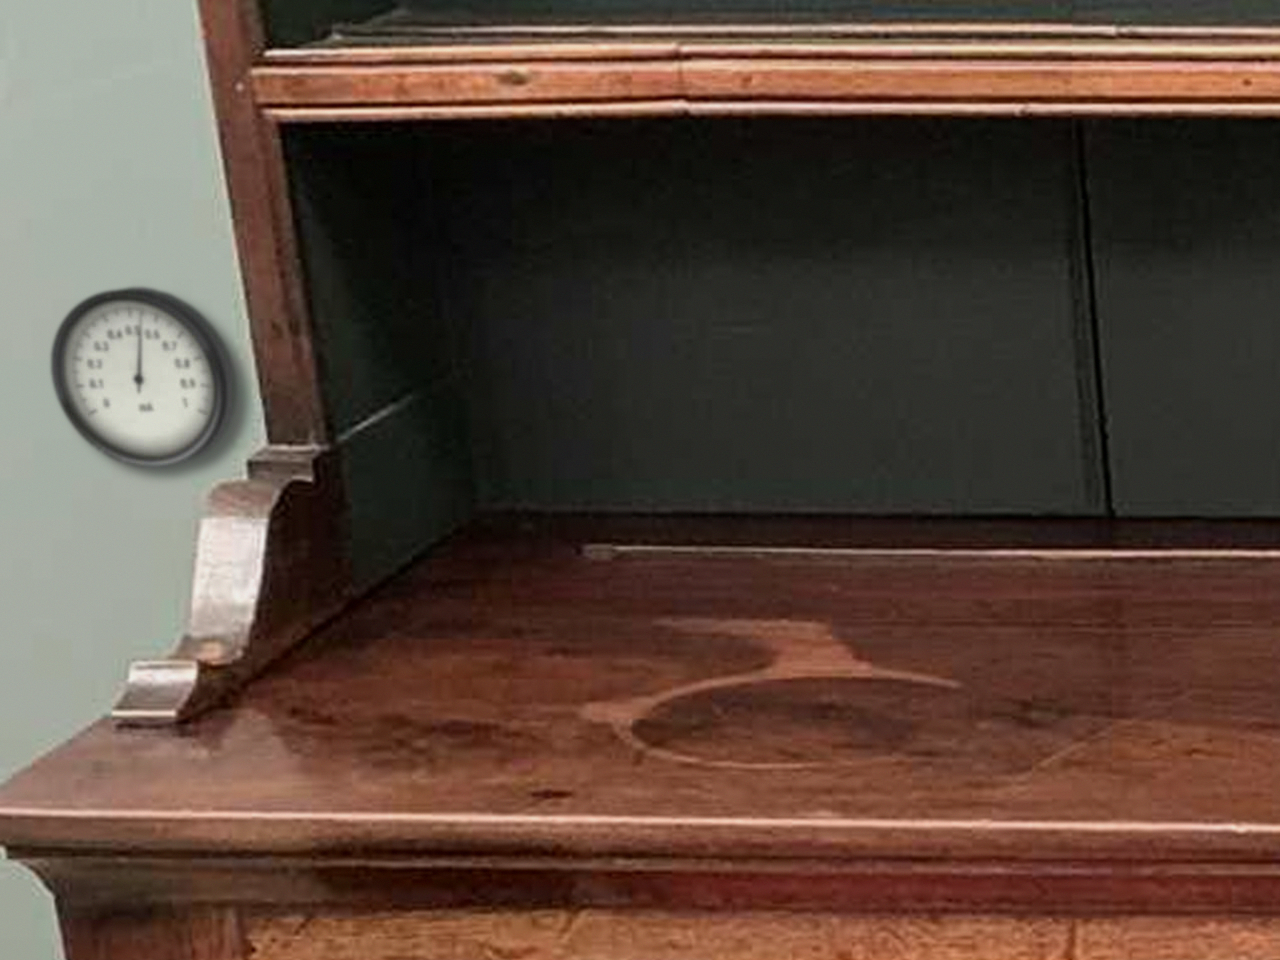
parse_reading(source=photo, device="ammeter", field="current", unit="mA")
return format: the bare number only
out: 0.55
